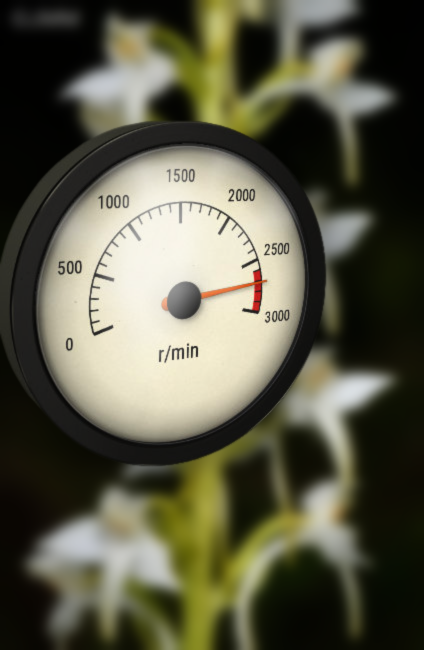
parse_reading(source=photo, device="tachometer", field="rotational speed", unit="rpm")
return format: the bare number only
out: 2700
